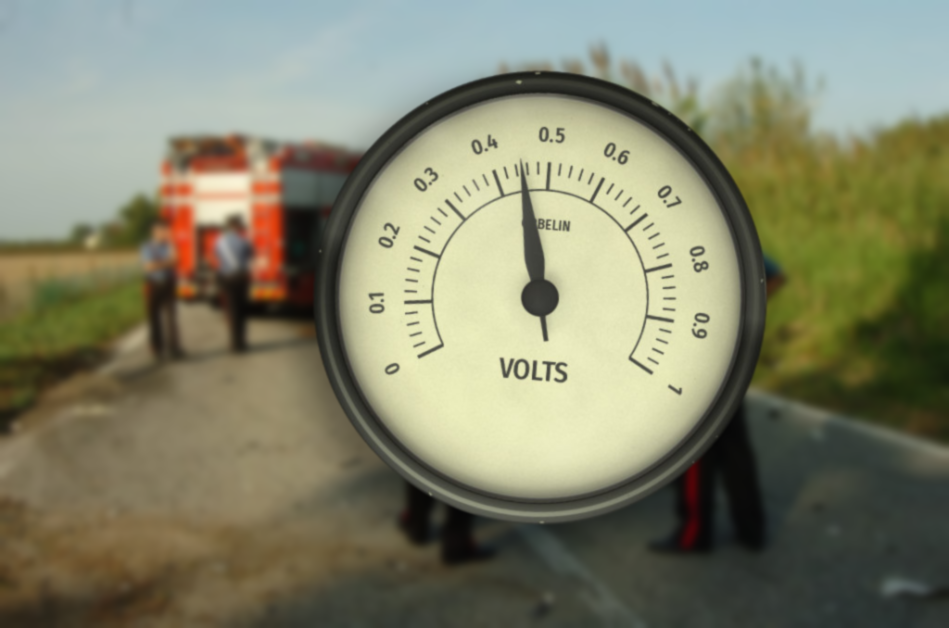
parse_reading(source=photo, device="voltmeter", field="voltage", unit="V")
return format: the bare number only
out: 0.45
